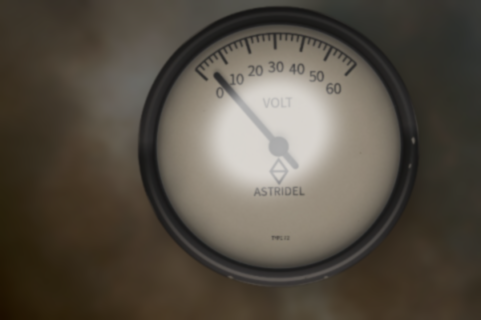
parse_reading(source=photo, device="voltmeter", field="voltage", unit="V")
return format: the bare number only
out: 4
